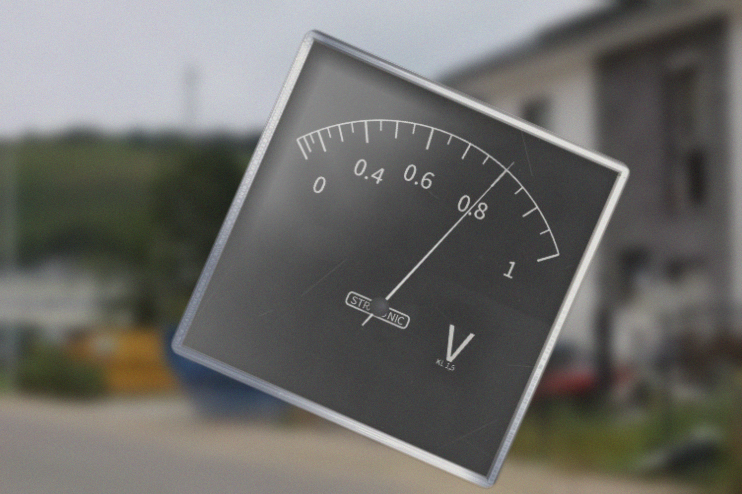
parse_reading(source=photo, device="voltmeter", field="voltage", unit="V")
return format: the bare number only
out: 0.8
